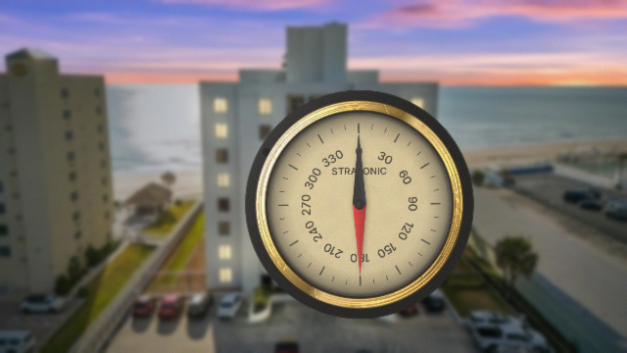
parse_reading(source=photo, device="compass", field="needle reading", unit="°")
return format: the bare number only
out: 180
